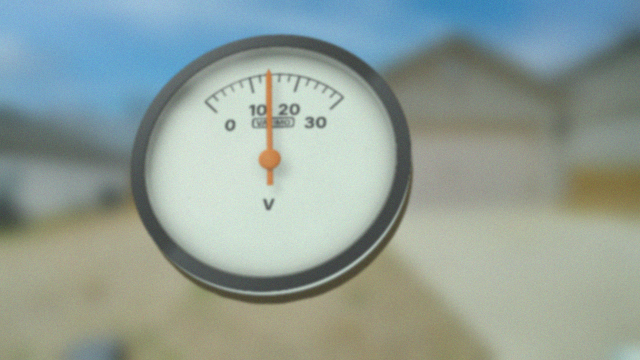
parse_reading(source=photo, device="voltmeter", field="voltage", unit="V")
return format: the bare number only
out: 14
